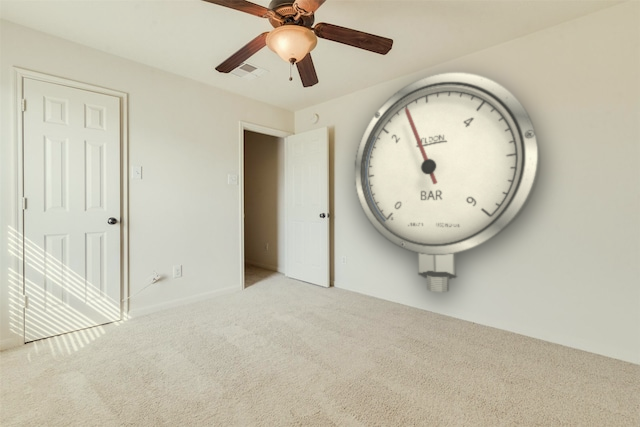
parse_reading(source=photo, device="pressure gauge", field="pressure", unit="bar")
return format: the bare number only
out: 2.6
